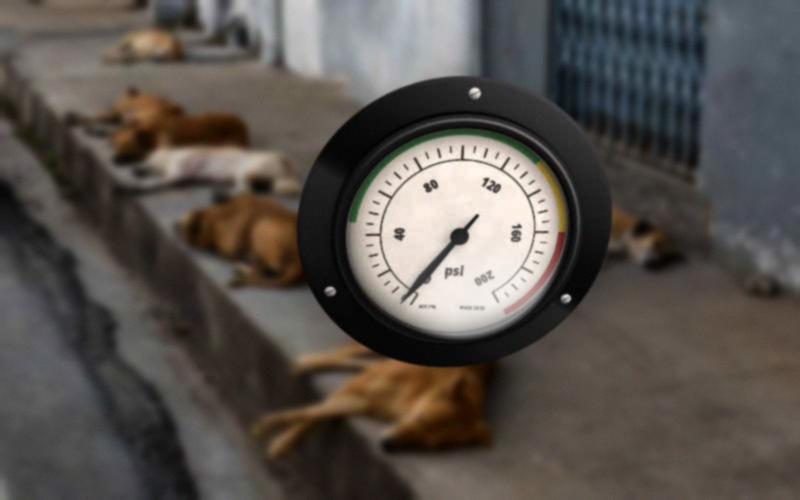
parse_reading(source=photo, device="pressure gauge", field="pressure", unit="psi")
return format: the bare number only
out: 5
